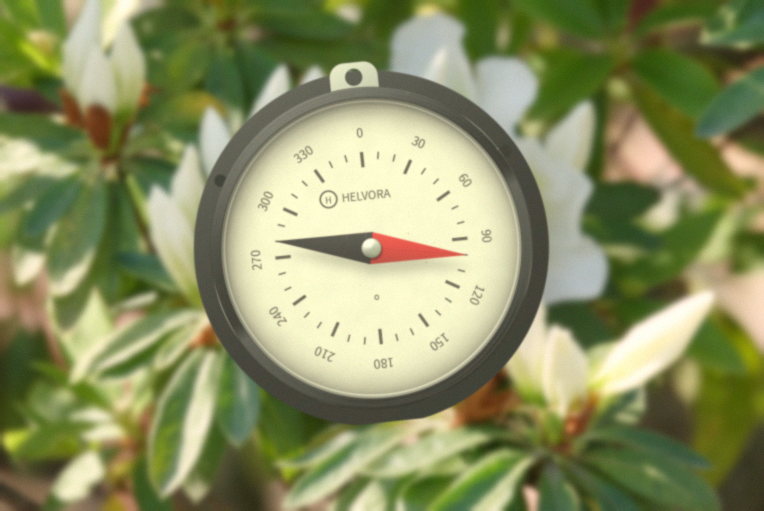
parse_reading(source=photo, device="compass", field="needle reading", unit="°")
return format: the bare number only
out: 100
